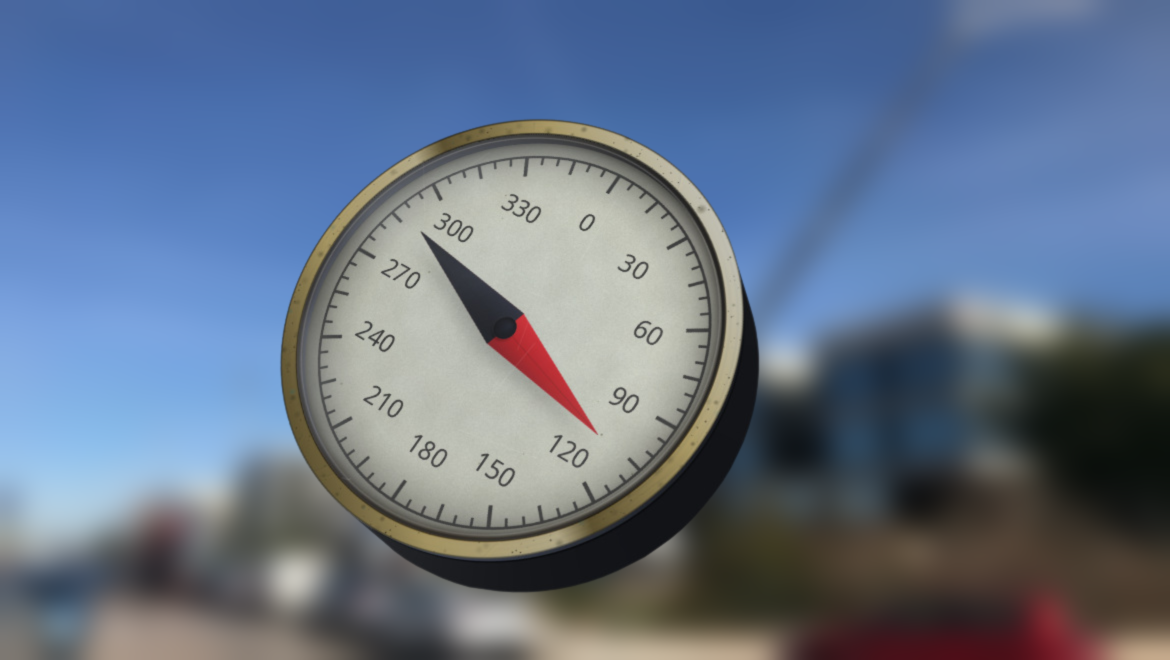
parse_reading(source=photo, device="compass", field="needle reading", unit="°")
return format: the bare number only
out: 107.5
